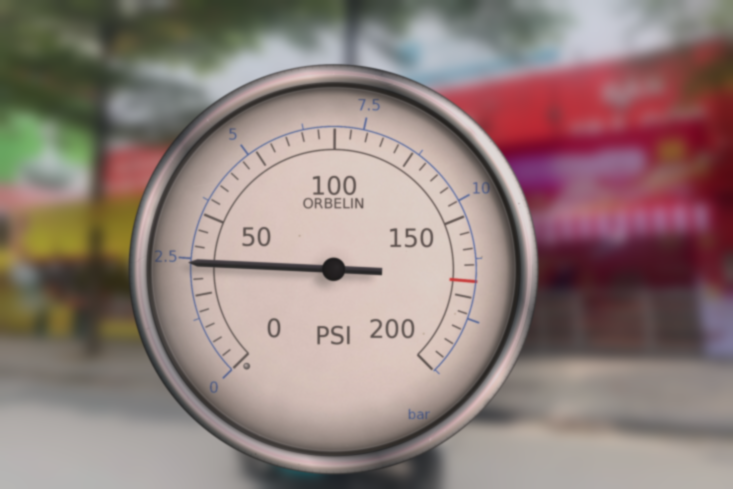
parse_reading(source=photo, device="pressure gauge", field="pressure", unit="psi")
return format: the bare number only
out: 35
